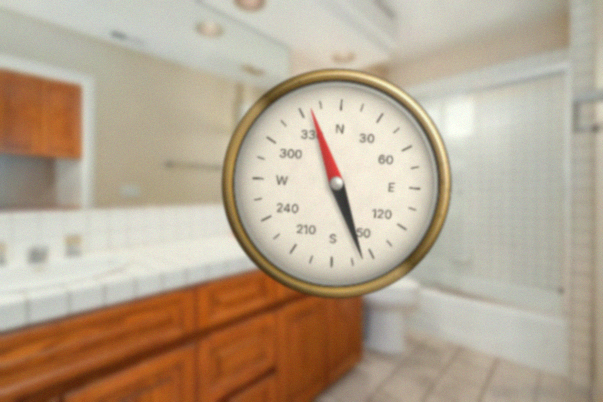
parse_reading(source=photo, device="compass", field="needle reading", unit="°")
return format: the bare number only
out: 337.5
